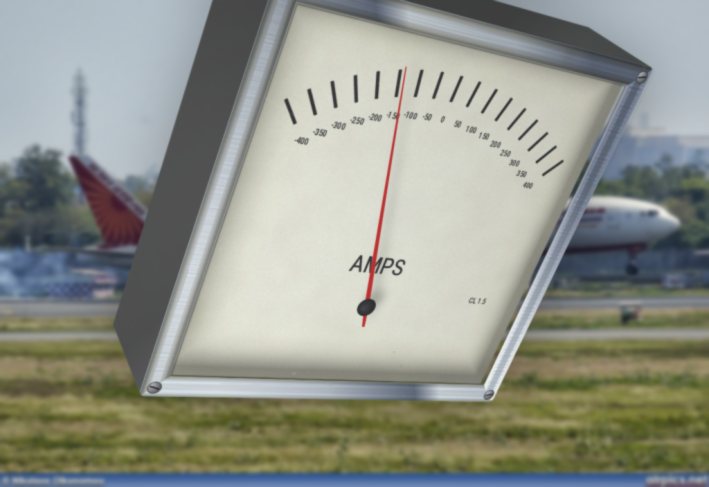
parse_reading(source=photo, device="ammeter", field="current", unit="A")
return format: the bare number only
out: -150
